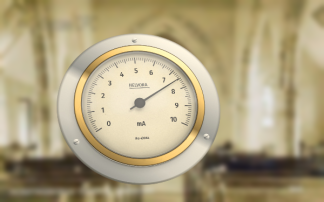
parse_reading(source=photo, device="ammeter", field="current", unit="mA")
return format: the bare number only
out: 7.5
